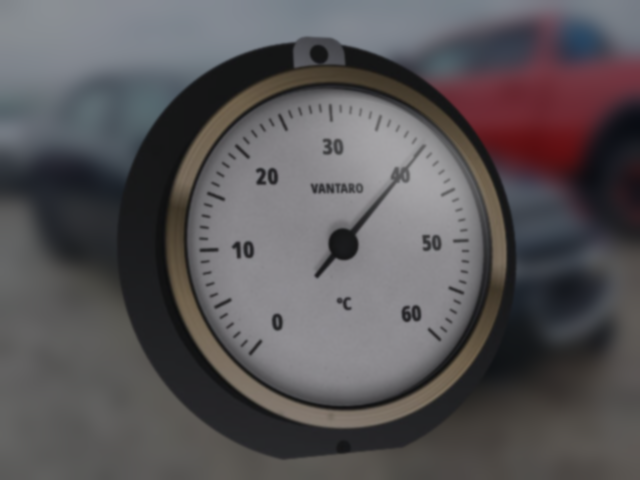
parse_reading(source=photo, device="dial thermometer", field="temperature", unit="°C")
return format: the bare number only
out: 40
